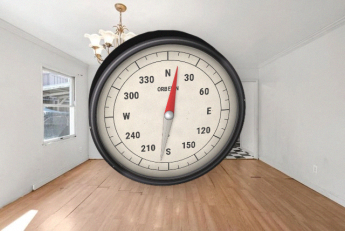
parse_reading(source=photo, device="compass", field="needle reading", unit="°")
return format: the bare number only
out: 10
